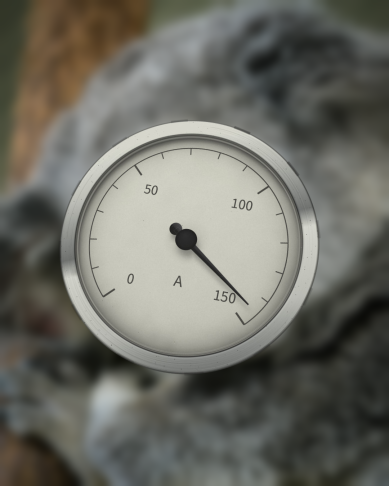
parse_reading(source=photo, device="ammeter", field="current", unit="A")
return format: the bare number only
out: 145
